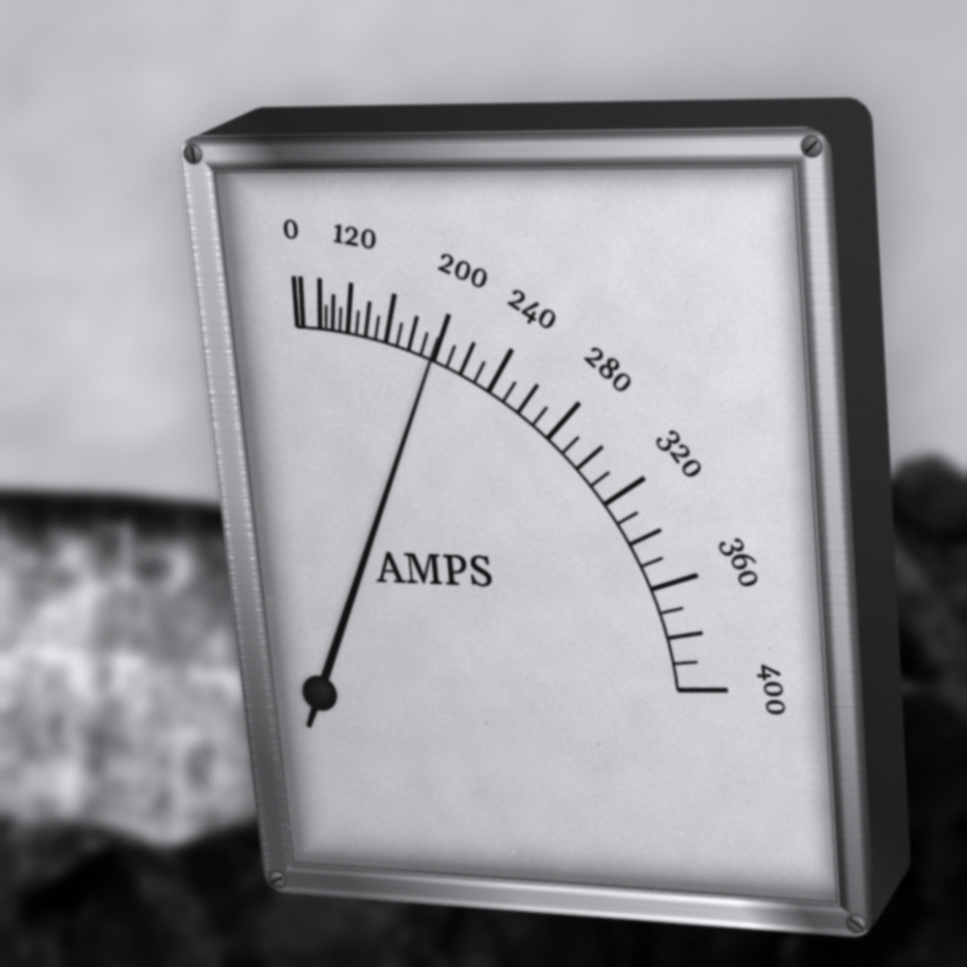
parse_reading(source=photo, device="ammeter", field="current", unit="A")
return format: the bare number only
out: 200
